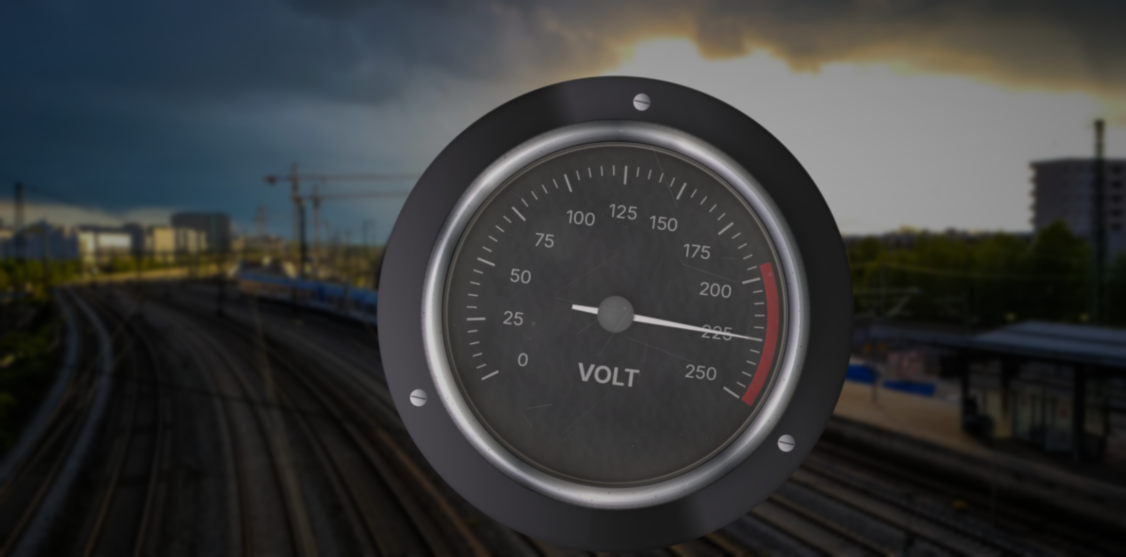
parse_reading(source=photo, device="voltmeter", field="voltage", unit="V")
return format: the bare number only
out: 225
